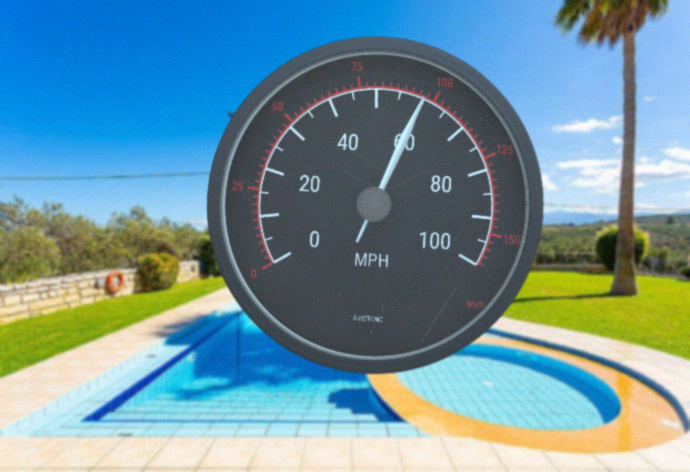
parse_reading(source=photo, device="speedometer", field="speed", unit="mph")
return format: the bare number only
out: 60
